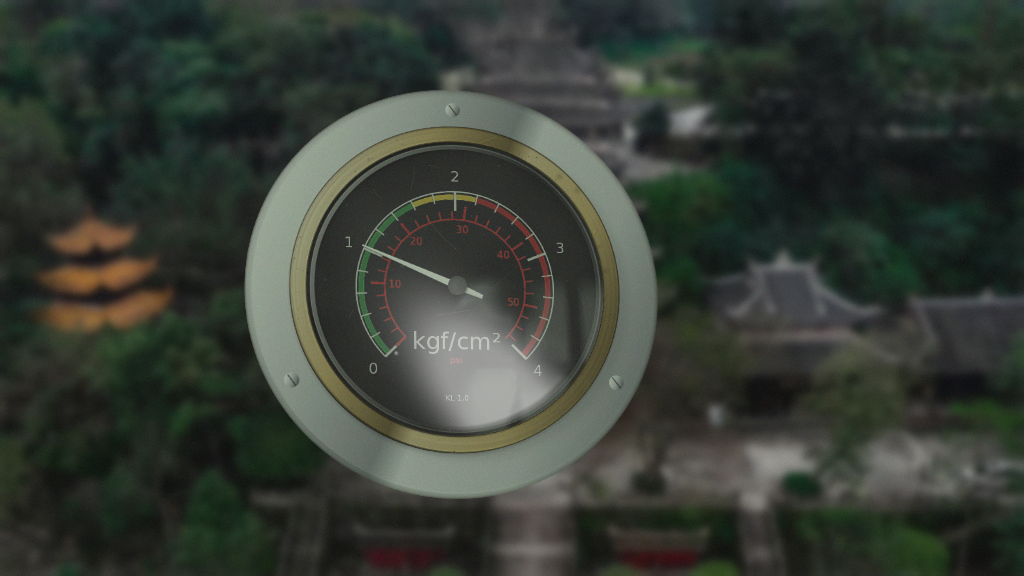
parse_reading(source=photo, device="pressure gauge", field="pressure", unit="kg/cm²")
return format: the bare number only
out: 1
